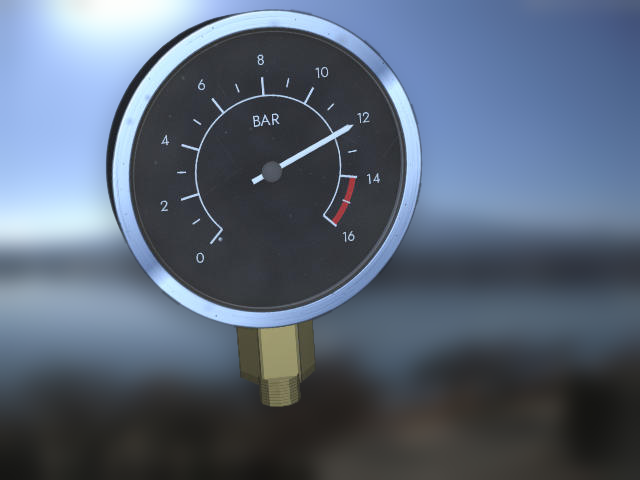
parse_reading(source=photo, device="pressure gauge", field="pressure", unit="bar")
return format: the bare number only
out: 12
